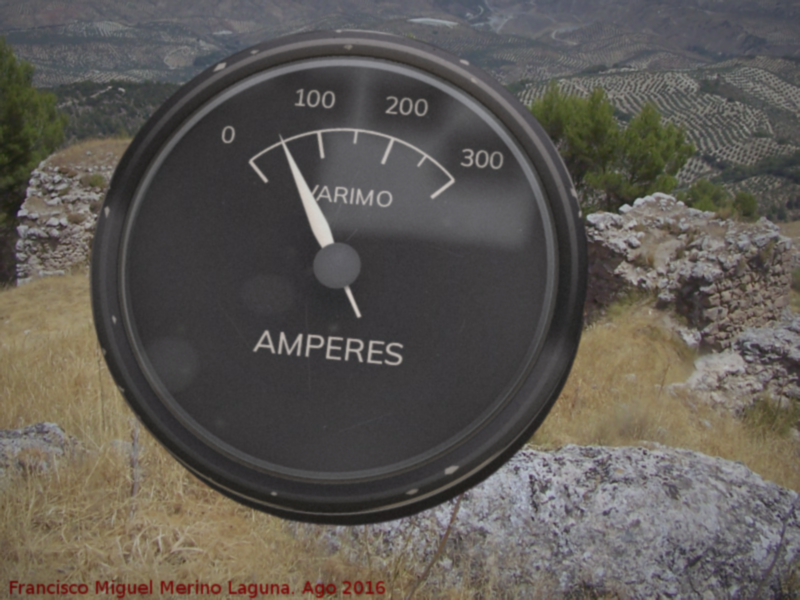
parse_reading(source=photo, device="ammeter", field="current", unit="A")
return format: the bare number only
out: 50
